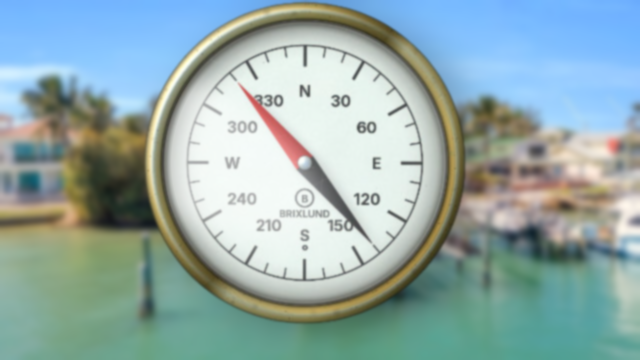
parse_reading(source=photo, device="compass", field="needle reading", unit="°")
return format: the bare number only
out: 320
